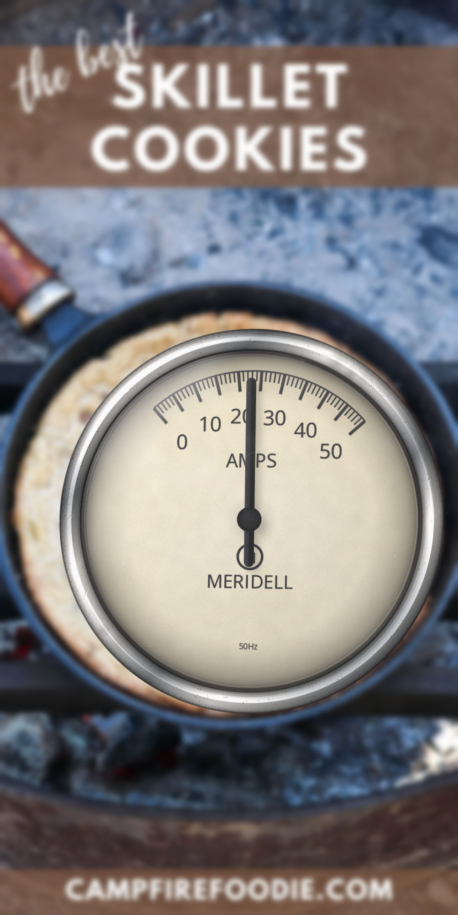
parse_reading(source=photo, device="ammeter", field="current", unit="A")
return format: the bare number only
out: 23
